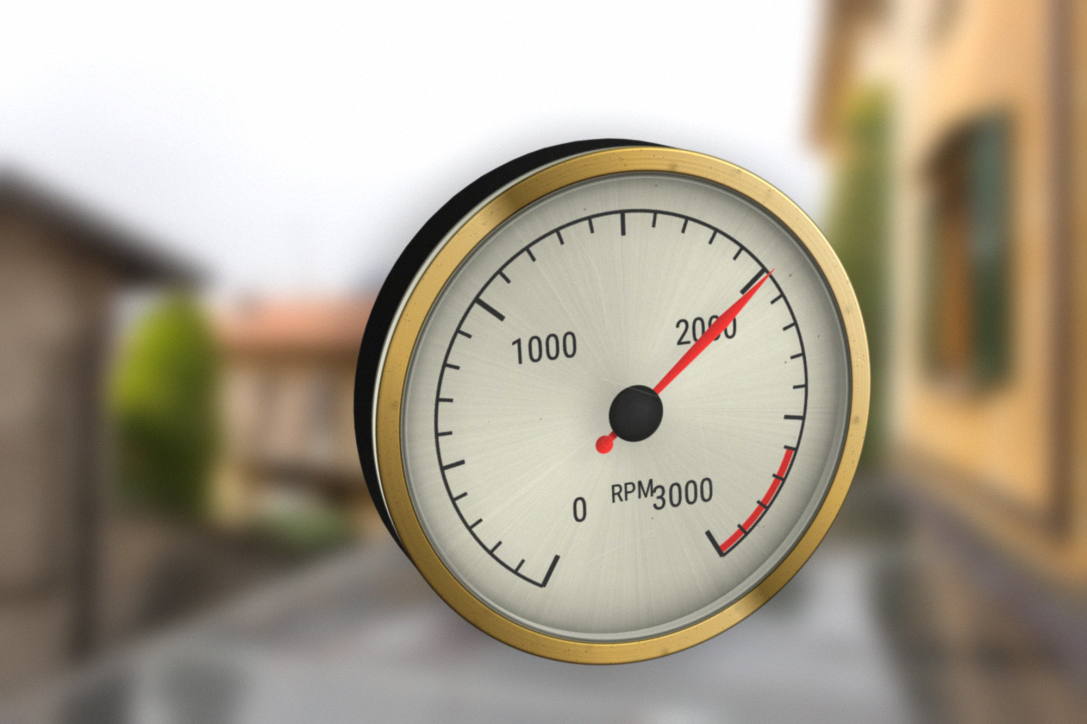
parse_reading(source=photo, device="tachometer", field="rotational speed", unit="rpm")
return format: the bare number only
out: 2000
